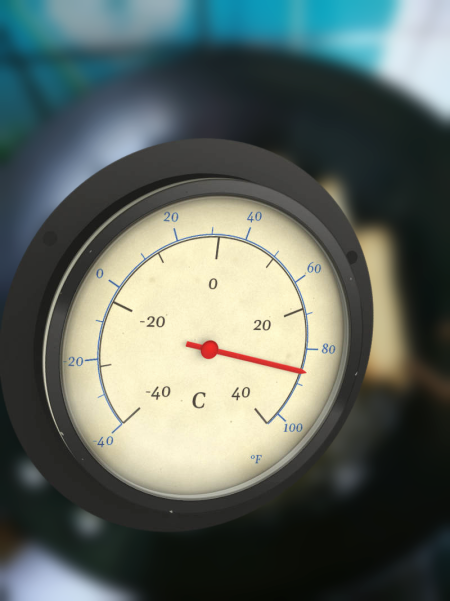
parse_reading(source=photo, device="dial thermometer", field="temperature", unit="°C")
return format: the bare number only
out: 30
